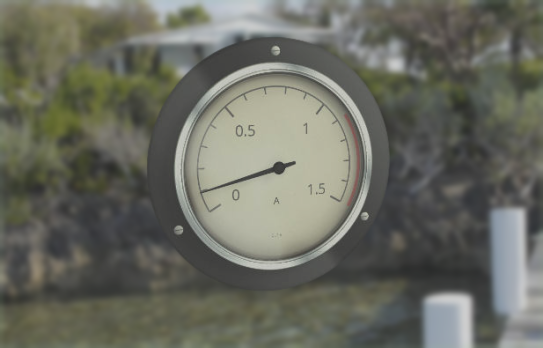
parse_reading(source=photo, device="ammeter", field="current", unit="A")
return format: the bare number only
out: 0.1
